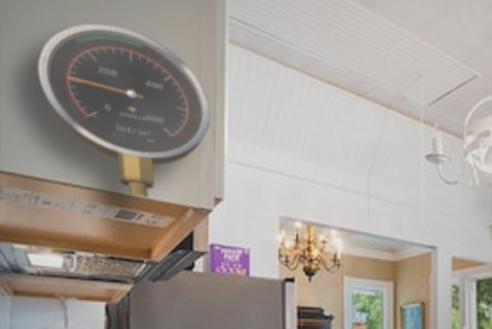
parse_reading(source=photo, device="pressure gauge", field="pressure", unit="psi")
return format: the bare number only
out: 100
